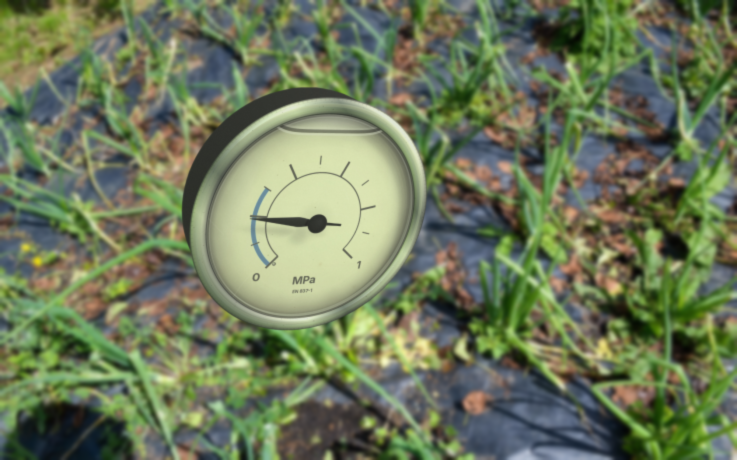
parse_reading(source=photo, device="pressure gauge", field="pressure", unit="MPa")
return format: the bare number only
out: 0.2
